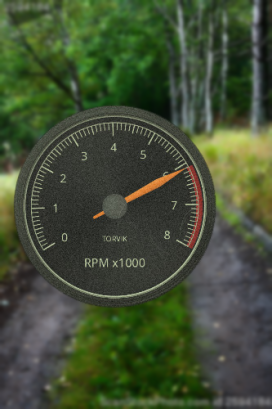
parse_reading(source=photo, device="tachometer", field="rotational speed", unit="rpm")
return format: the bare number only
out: 6100
